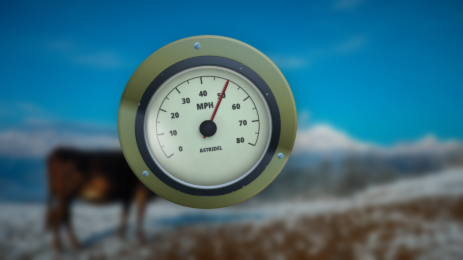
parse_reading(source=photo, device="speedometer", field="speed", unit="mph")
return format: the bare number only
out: 50
